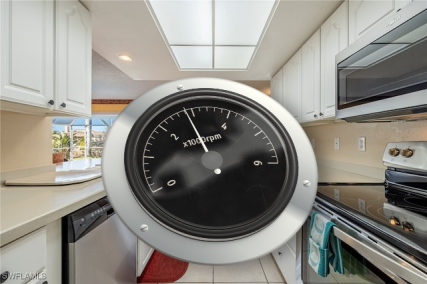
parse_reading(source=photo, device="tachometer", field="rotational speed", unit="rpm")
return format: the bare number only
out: 2800
